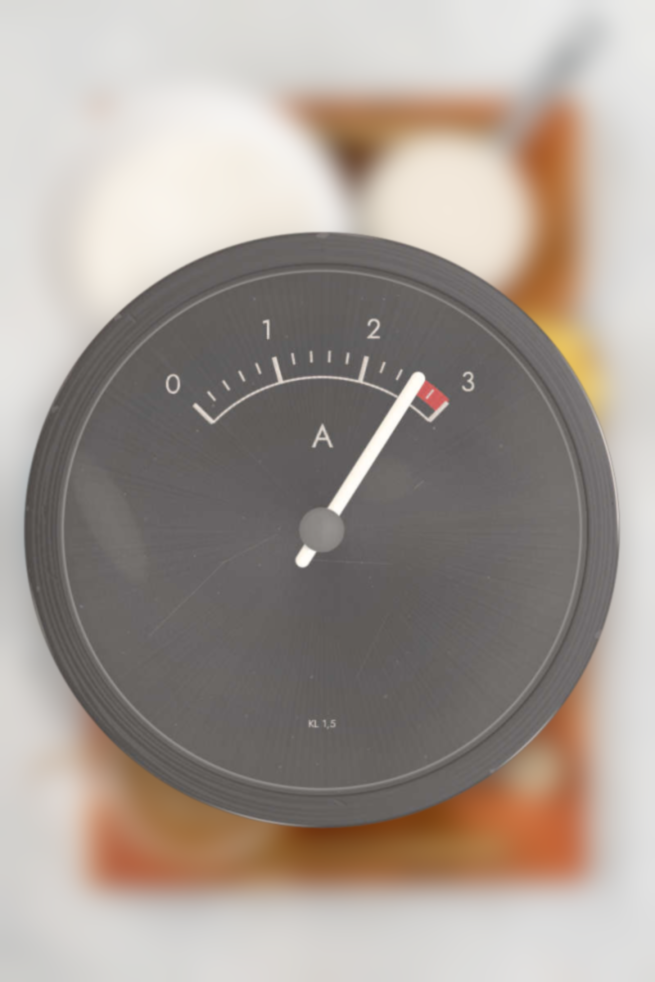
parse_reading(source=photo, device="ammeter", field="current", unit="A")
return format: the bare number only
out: 2.6
